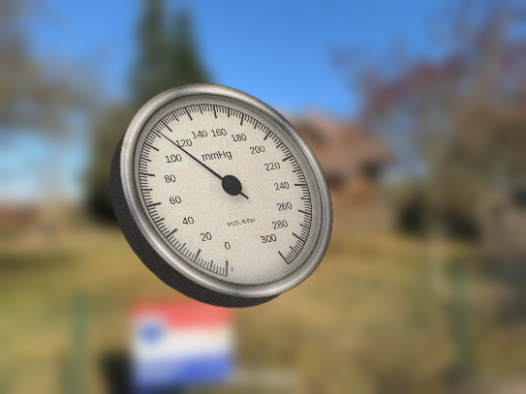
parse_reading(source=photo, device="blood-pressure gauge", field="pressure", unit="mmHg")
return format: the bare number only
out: 110
